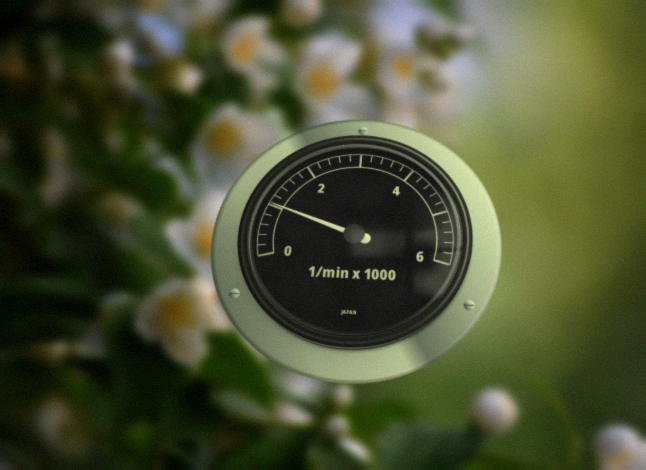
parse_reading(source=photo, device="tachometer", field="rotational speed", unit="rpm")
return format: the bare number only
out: 1000
